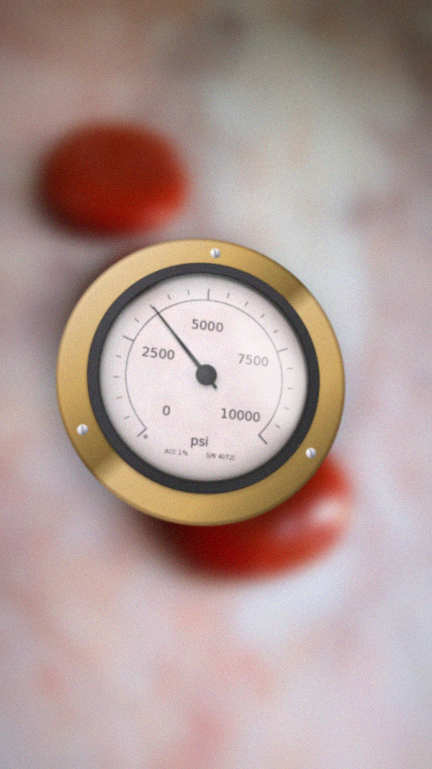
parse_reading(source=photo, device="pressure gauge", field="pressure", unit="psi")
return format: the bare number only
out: 3500
